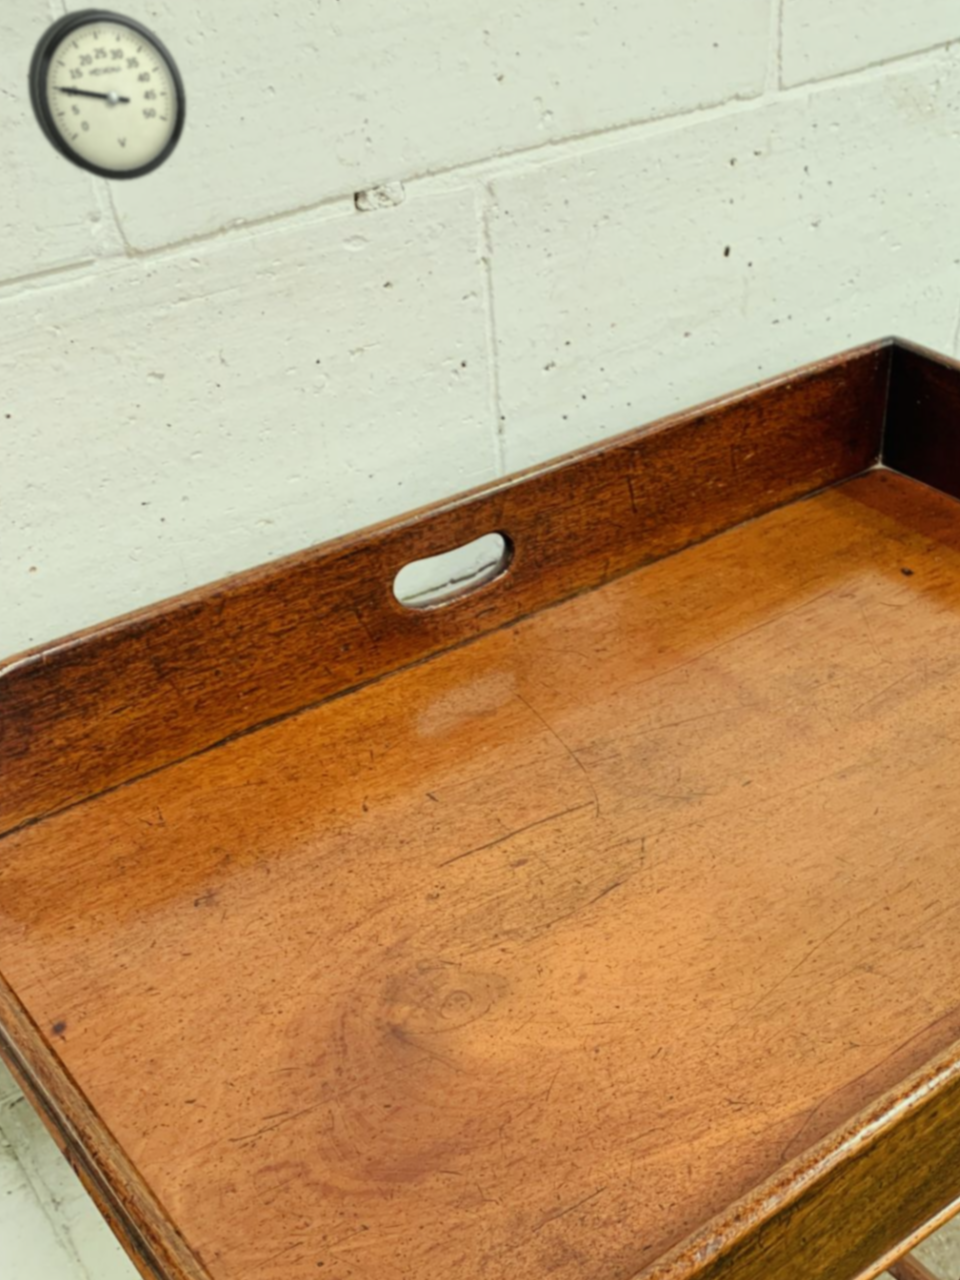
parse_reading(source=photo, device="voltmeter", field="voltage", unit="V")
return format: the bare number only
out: 10
